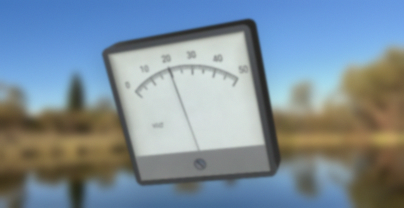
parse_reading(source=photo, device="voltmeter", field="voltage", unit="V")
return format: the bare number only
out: 20
